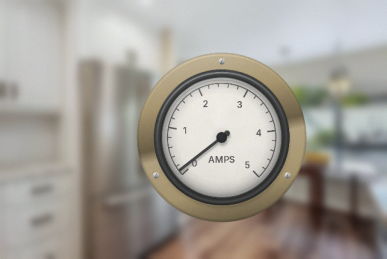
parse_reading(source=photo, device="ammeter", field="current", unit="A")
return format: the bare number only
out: 0.1
